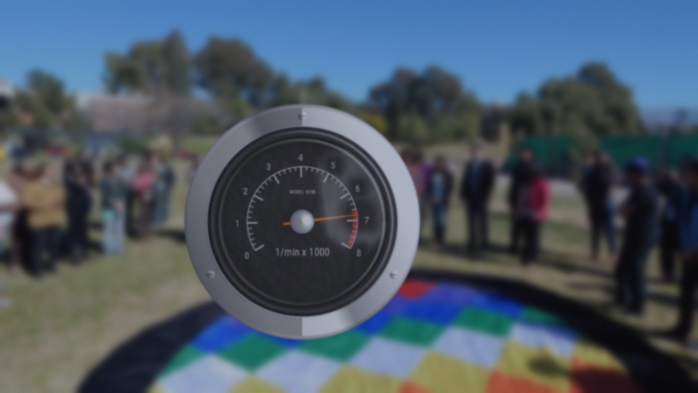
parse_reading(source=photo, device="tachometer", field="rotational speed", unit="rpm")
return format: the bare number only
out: 6800
